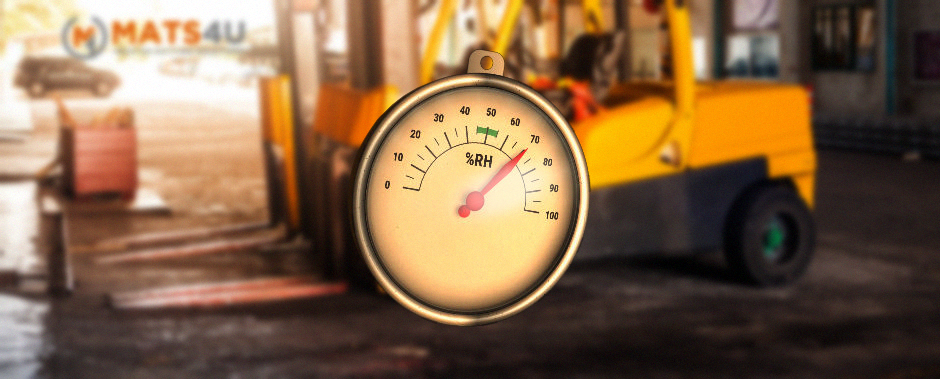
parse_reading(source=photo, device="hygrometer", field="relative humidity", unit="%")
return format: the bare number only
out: 70
